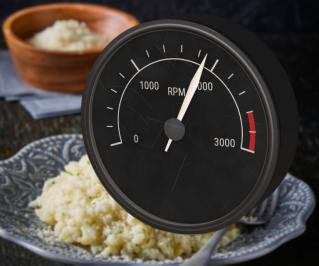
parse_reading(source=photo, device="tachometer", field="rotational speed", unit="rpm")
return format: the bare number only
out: 1900
